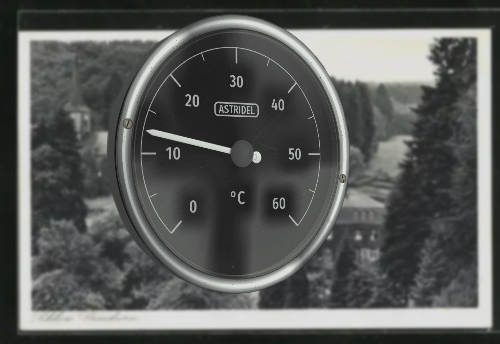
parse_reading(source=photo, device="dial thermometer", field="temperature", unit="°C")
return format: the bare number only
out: 12.5
